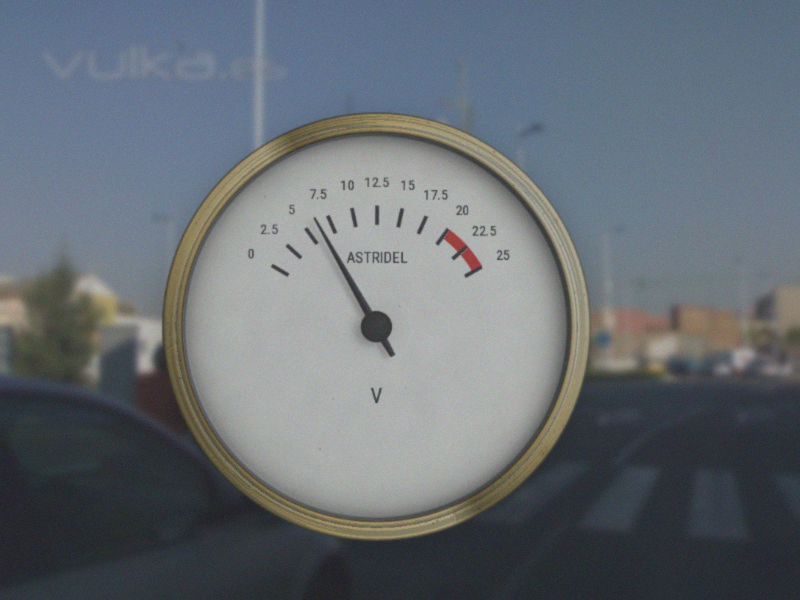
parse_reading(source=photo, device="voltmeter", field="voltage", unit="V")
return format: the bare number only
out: 6.25
